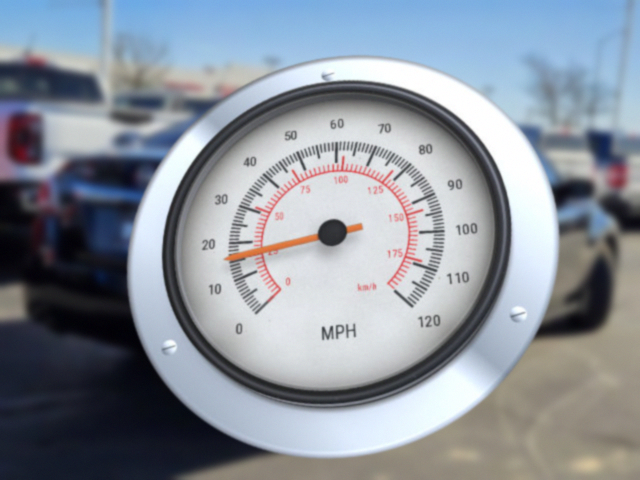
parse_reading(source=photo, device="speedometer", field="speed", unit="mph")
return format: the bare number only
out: 15
